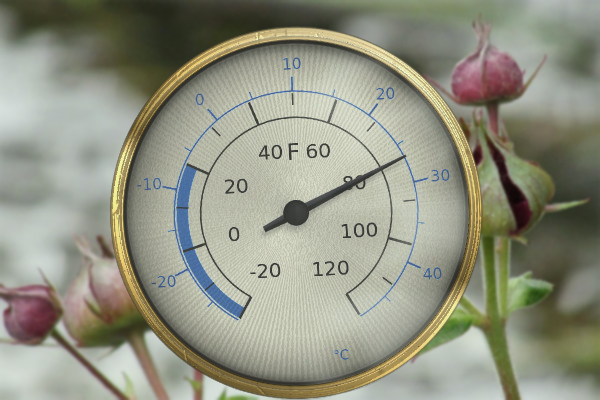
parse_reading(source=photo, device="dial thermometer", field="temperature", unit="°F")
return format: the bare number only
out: 80
